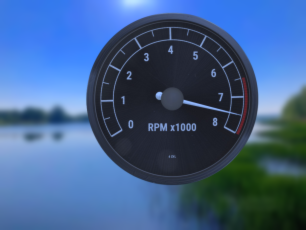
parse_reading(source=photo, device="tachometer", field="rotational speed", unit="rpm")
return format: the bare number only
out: 7500
